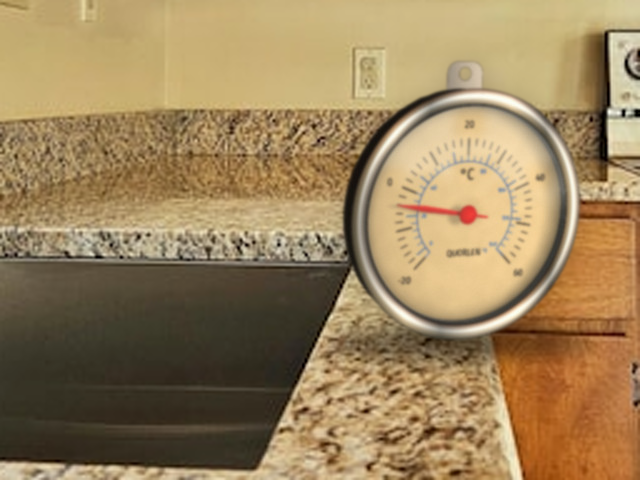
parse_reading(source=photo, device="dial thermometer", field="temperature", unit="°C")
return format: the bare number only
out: -4
